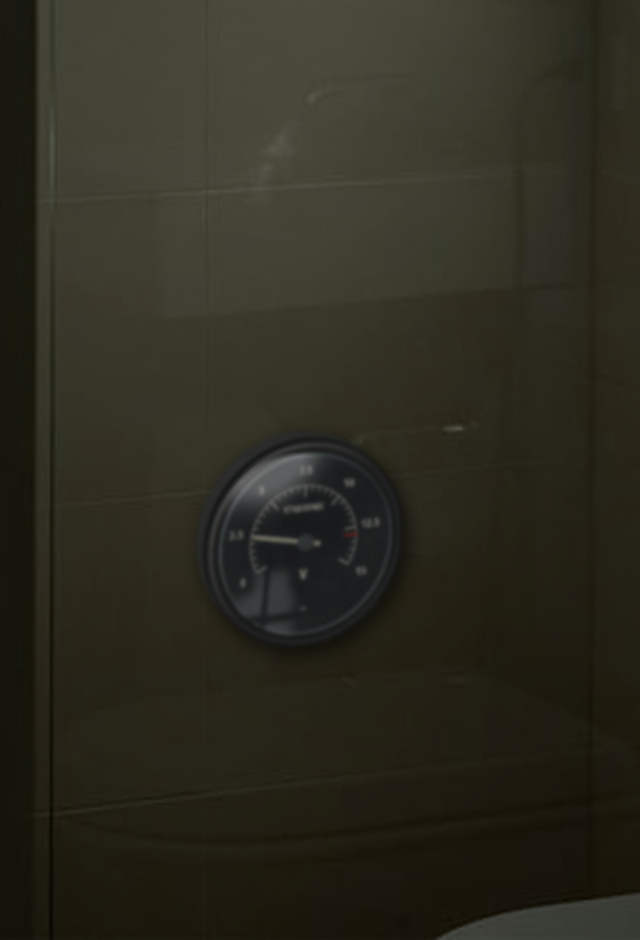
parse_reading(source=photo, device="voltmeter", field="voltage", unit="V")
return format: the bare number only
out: 2.5
